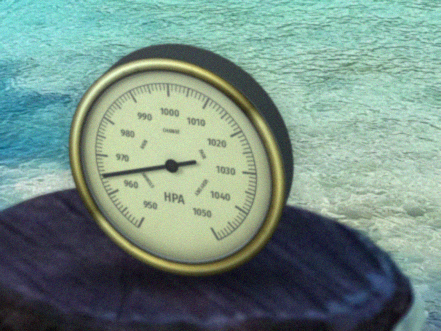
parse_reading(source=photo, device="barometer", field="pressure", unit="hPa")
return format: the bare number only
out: 965
